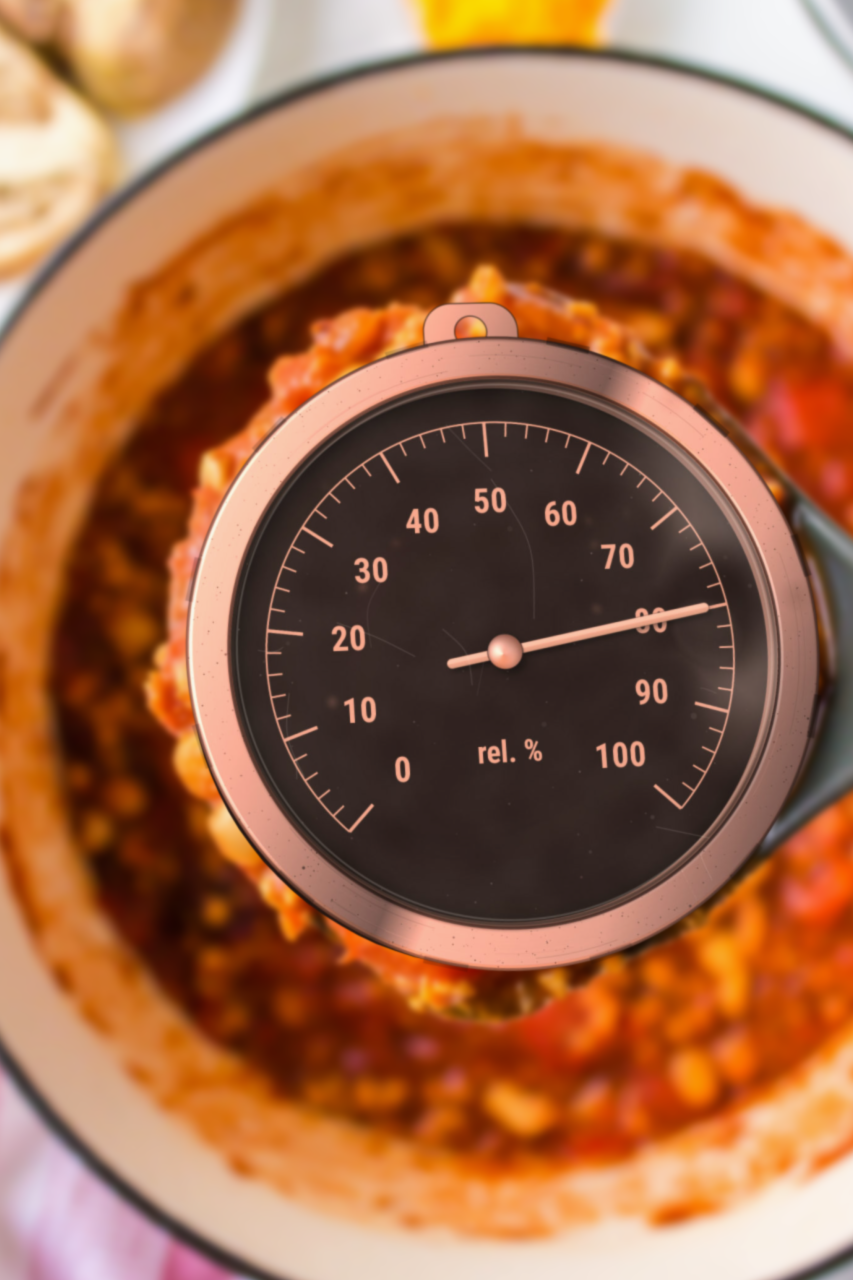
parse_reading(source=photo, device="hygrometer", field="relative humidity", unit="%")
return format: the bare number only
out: 80
